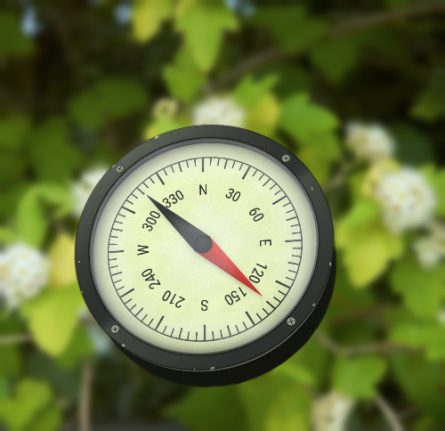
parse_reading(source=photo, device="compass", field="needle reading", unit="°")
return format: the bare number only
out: 135
